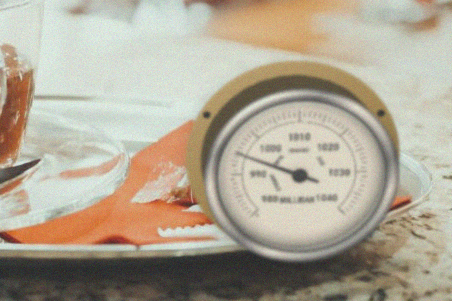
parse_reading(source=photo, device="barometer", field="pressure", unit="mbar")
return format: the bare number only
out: 995
